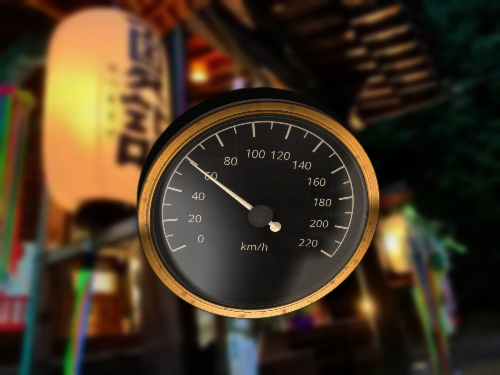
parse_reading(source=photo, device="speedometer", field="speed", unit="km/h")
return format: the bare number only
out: 60
